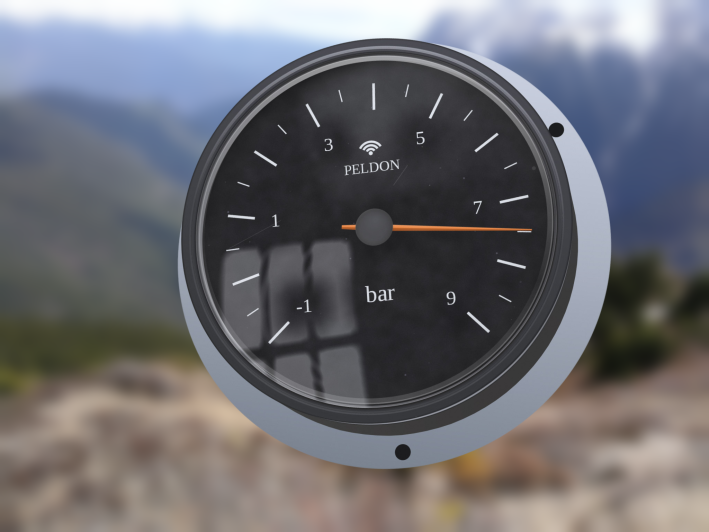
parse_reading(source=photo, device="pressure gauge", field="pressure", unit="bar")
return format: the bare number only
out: 7.5
